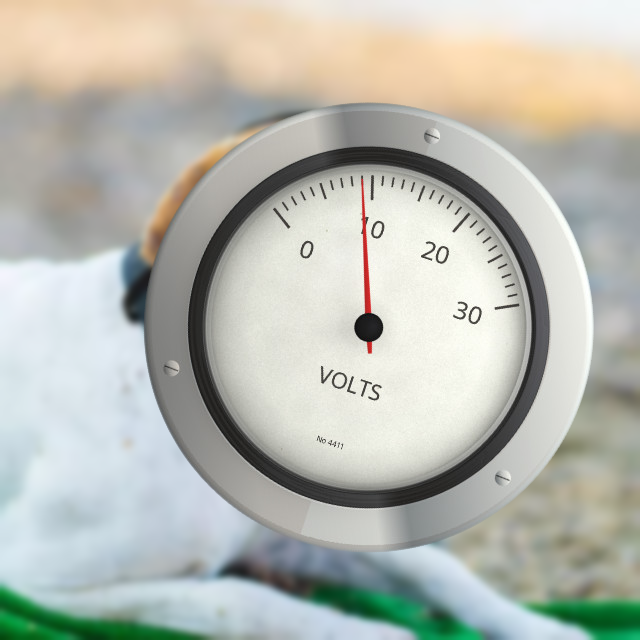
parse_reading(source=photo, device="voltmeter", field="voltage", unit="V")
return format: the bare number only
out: 9
